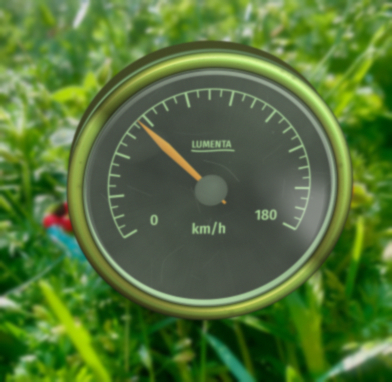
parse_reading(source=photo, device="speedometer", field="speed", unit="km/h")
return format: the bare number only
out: 57.5
